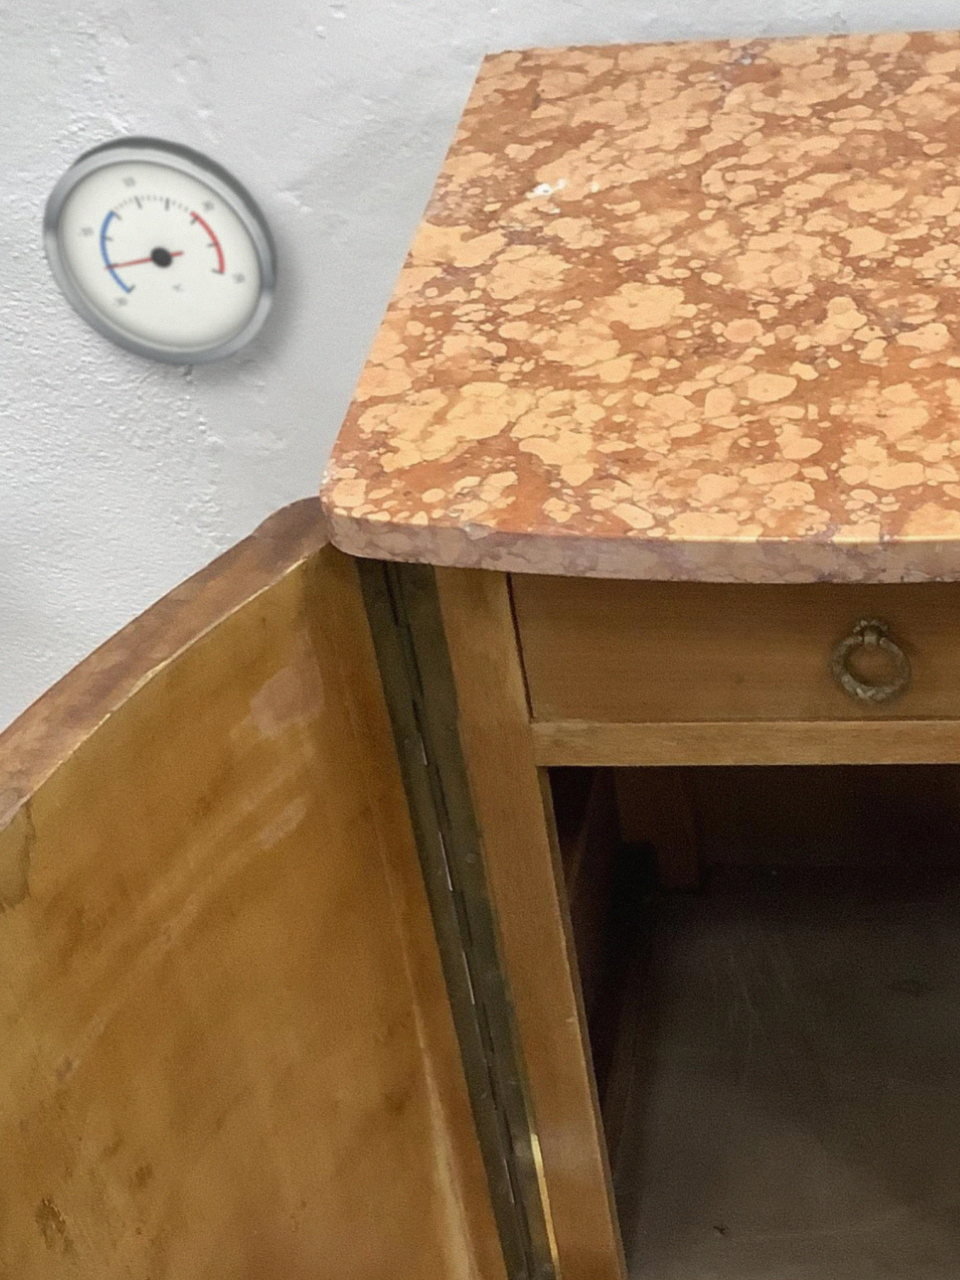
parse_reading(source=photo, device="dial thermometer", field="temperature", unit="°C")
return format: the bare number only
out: -20
